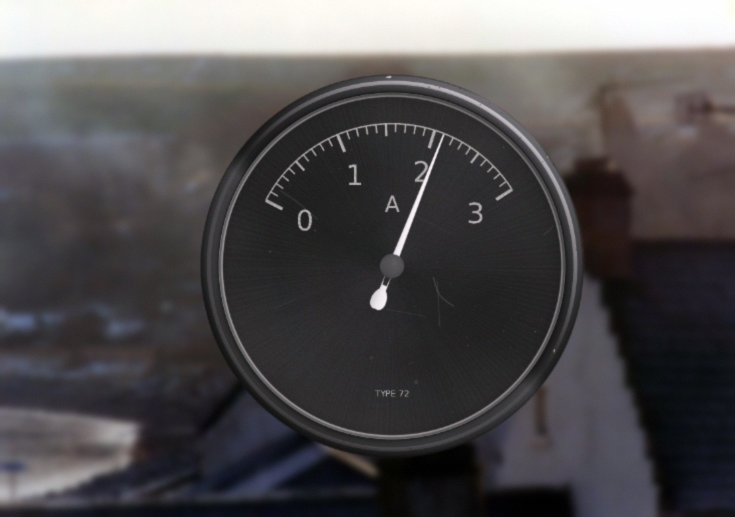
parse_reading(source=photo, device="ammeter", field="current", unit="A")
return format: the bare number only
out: 2.1
